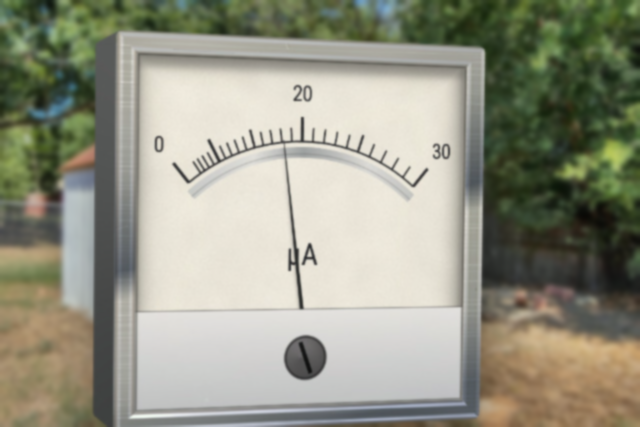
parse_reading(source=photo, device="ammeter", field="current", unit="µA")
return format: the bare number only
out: 18
